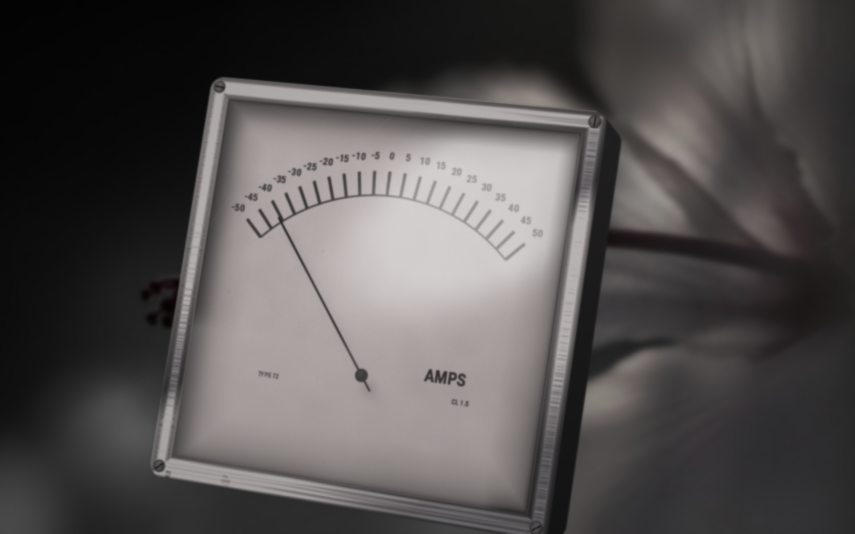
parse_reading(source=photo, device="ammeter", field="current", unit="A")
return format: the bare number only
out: -40
